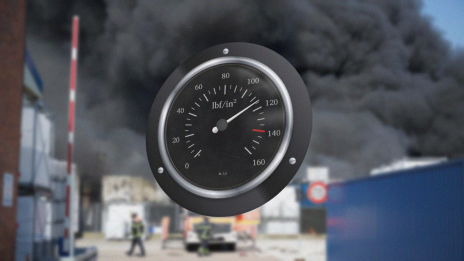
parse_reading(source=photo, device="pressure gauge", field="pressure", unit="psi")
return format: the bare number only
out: 115
